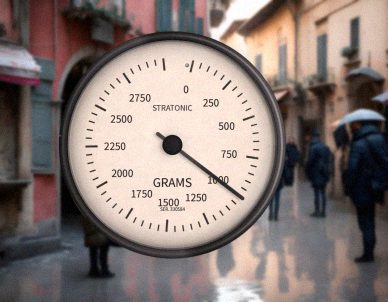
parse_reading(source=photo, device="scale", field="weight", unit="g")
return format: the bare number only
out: 1000
